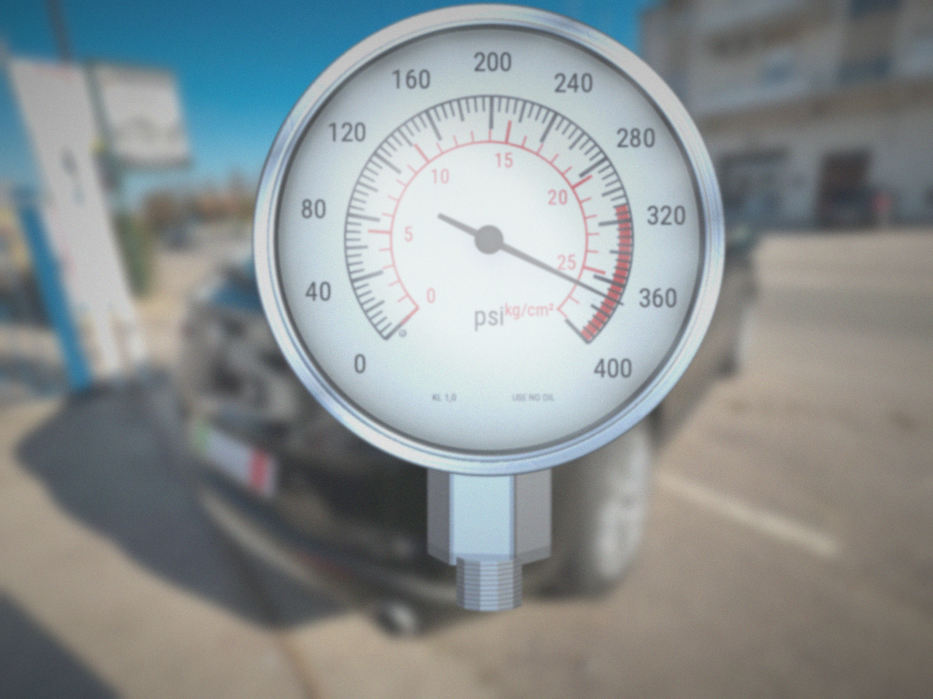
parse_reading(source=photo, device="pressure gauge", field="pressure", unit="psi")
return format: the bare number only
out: 370
